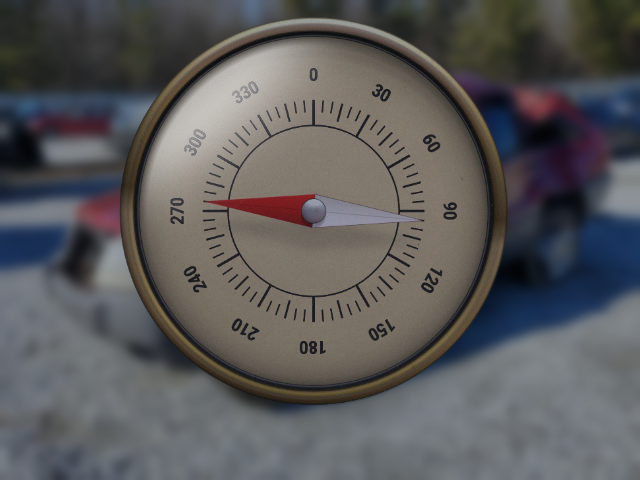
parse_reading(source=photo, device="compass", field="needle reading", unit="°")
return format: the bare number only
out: 275
